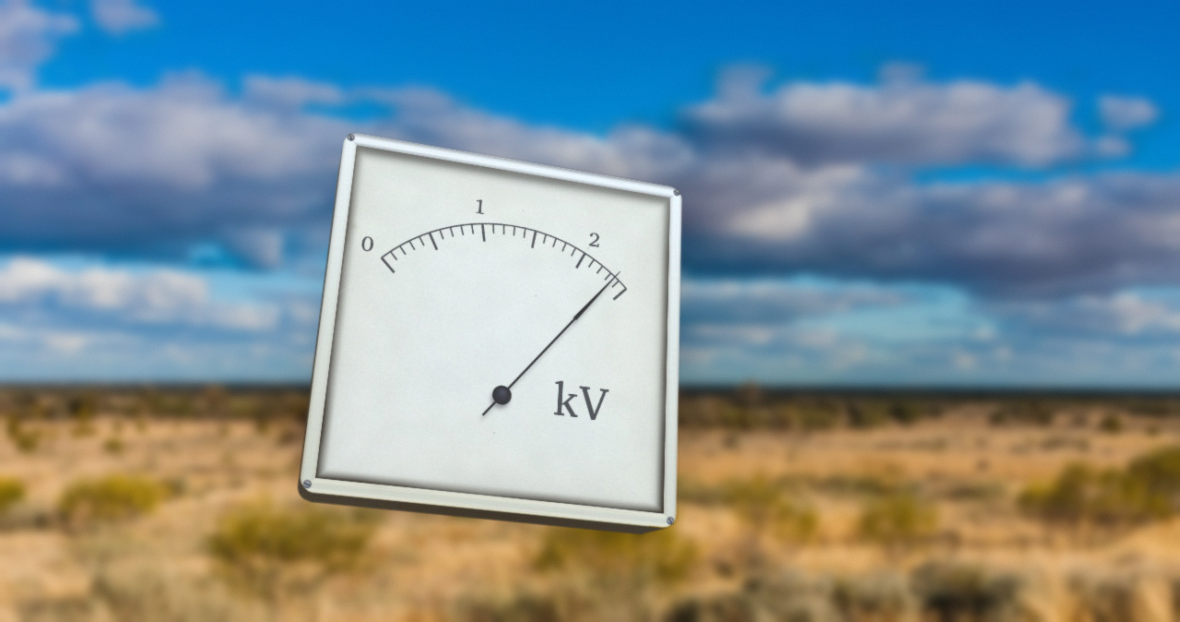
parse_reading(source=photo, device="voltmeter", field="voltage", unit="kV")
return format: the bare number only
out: 2.35
